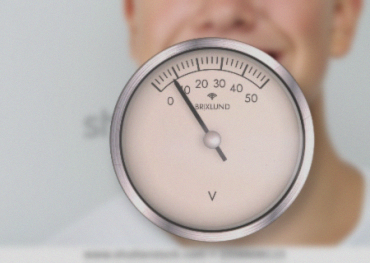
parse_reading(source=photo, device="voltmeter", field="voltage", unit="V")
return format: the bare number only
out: 8
